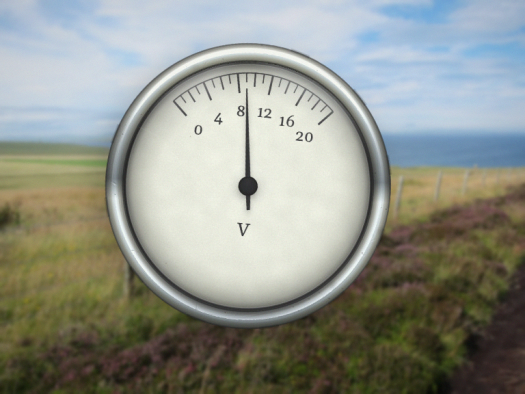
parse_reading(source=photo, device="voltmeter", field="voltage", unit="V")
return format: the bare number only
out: 9
